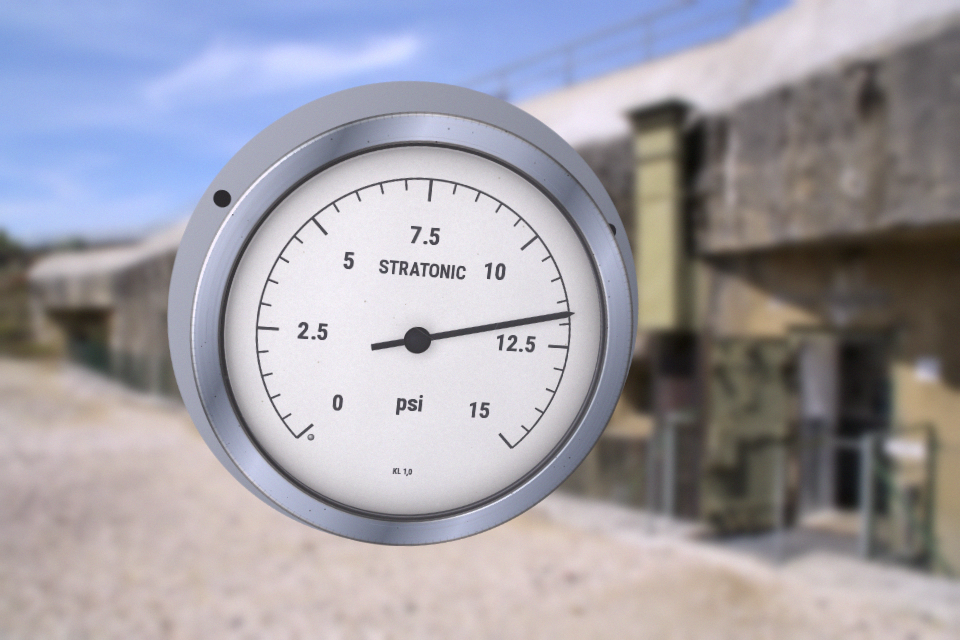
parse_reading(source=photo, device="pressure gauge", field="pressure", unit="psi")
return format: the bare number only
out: 11.75
